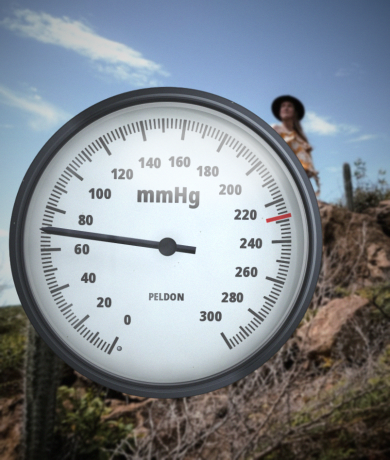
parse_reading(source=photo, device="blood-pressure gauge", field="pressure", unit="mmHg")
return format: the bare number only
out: 70
